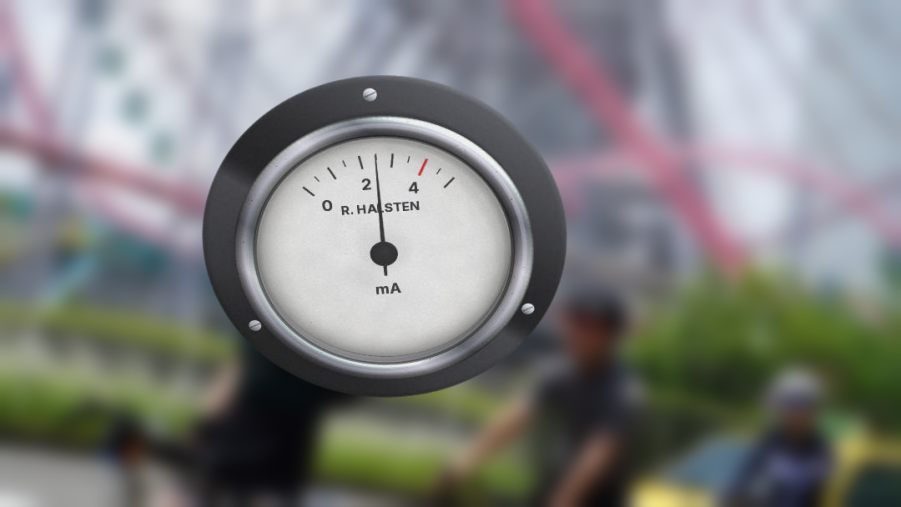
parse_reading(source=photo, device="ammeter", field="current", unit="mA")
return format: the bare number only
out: 2.5
